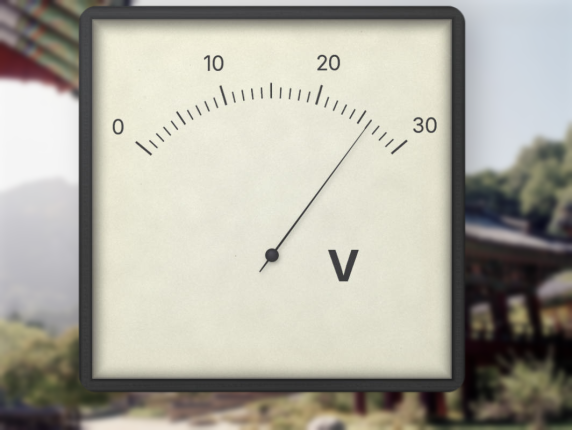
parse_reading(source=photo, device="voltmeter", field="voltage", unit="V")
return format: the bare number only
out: 26
